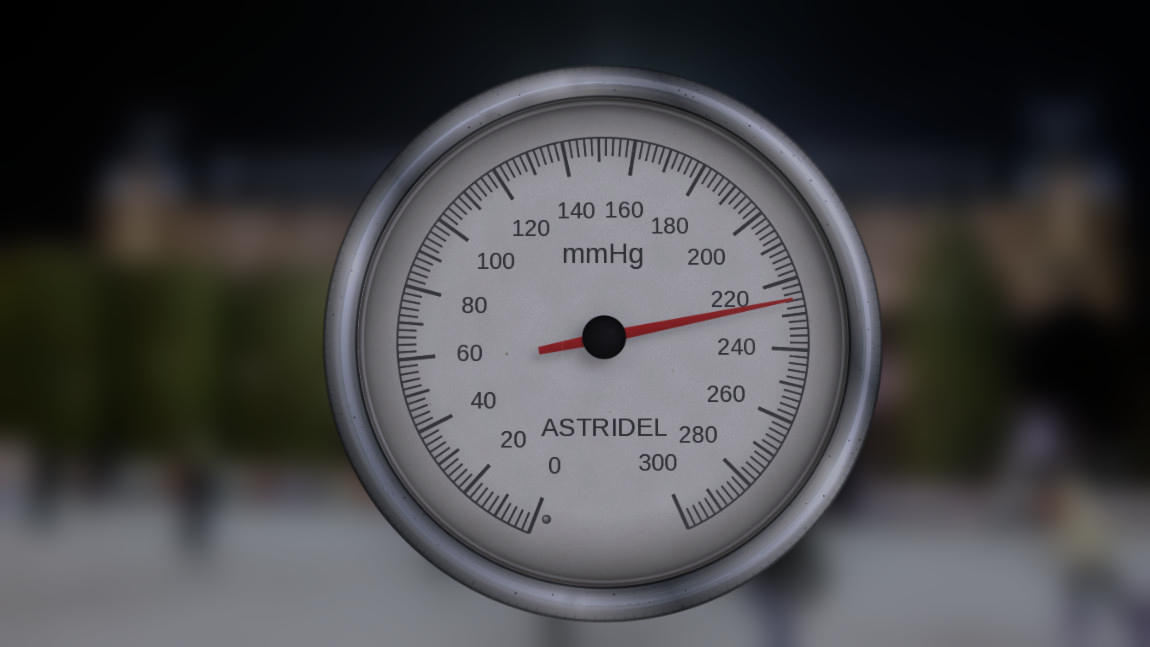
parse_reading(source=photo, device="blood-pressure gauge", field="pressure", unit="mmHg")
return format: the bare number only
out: 226
